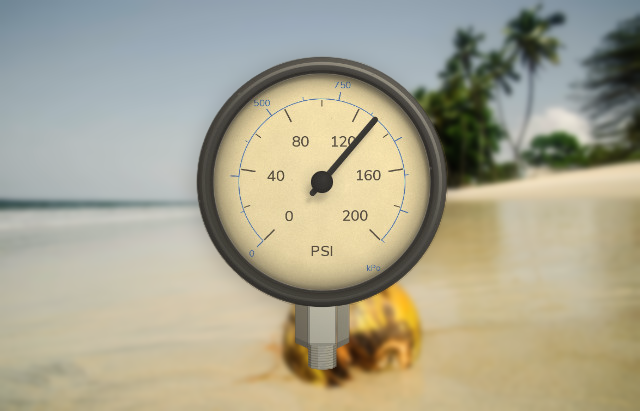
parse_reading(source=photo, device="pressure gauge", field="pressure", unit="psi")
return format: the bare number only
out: 130
